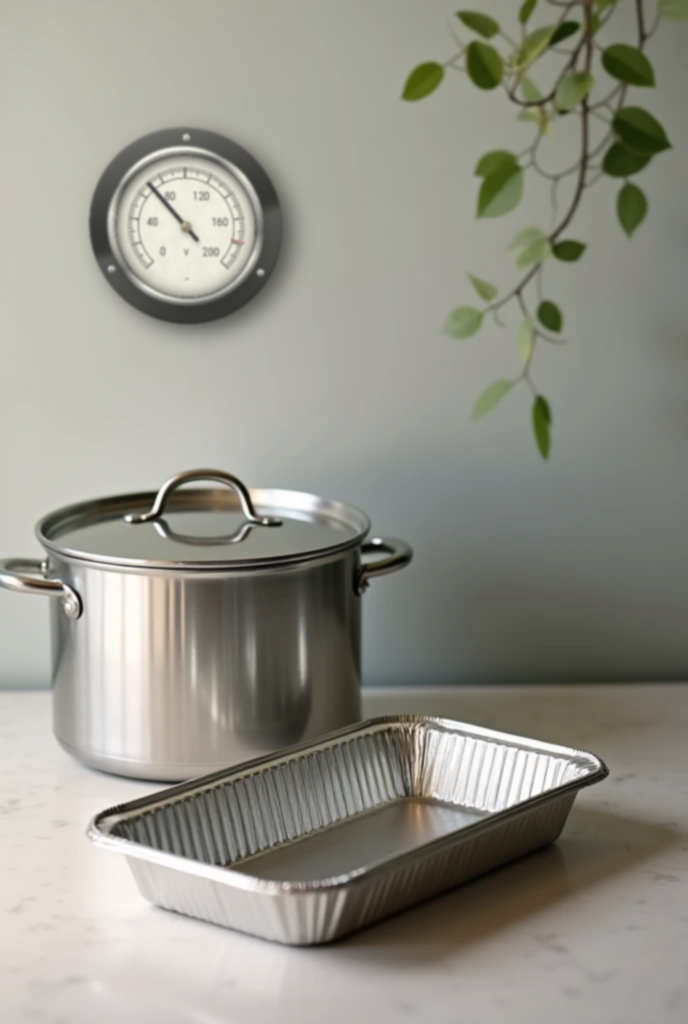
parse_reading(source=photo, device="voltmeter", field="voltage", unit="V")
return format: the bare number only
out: 70
